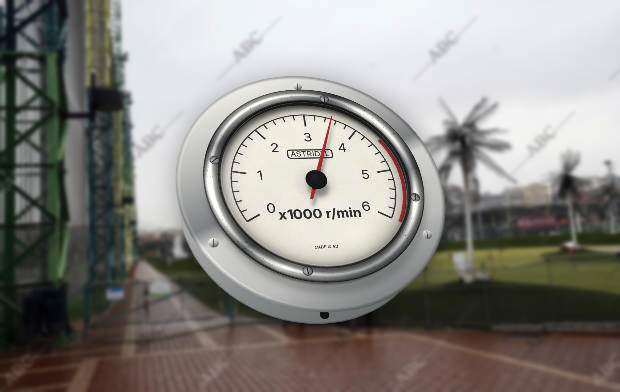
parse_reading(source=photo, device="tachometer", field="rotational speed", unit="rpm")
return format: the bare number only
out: 3500
